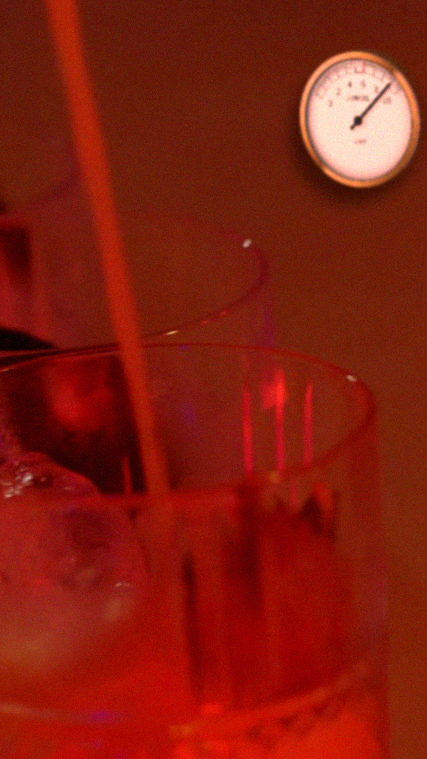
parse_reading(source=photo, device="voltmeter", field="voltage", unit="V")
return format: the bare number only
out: 9
